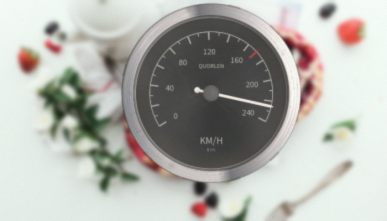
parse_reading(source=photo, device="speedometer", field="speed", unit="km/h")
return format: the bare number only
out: 225
